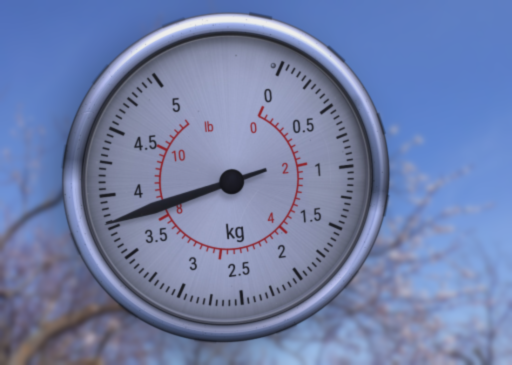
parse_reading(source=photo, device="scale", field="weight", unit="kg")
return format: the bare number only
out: 3.8
